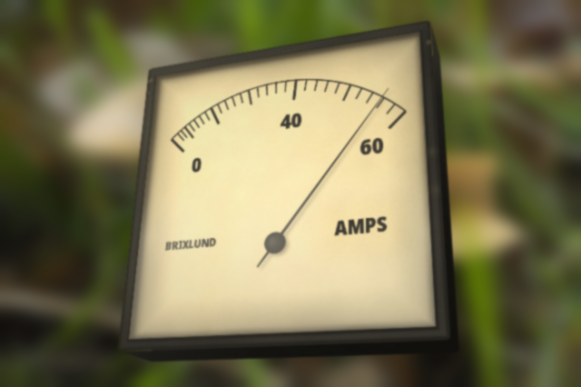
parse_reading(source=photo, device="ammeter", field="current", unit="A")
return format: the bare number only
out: 56
